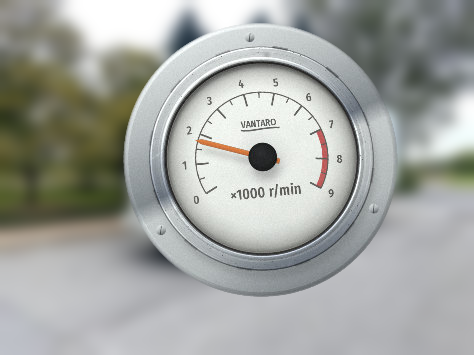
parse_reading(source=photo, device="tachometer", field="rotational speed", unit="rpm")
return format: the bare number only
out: 1750
